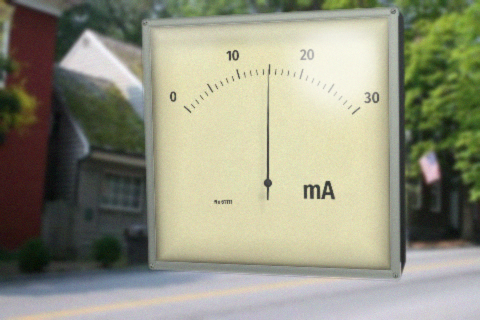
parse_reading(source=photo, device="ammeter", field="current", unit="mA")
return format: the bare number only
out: 15
